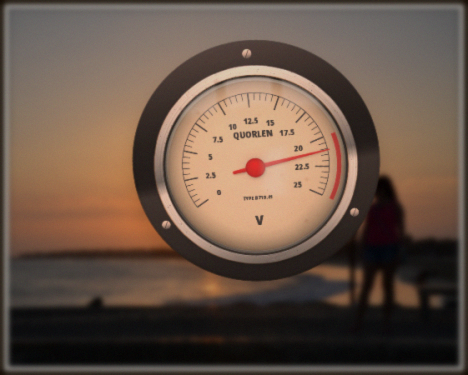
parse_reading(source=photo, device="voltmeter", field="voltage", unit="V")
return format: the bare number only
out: 21
